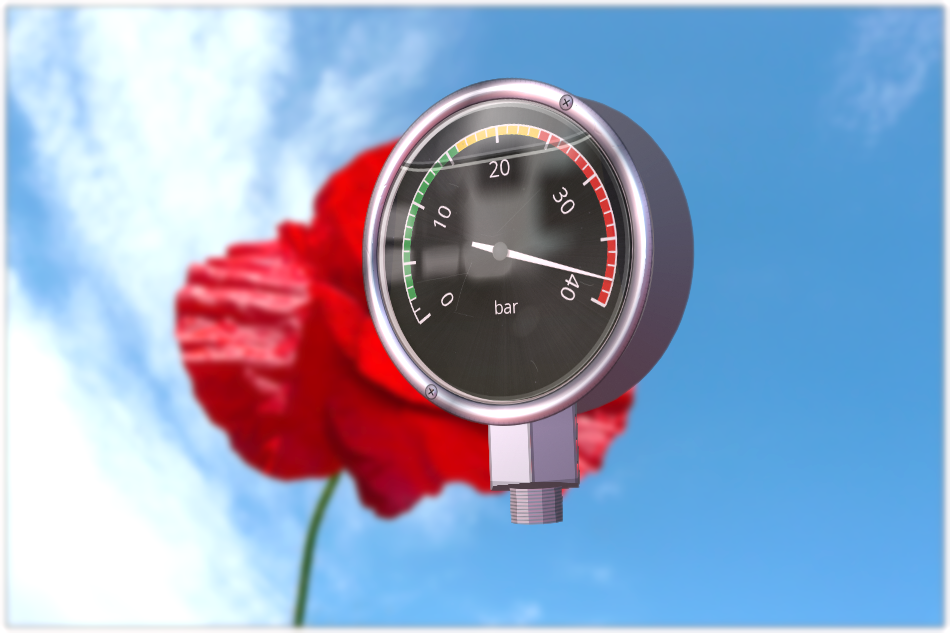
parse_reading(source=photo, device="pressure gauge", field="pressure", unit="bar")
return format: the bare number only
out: 38
